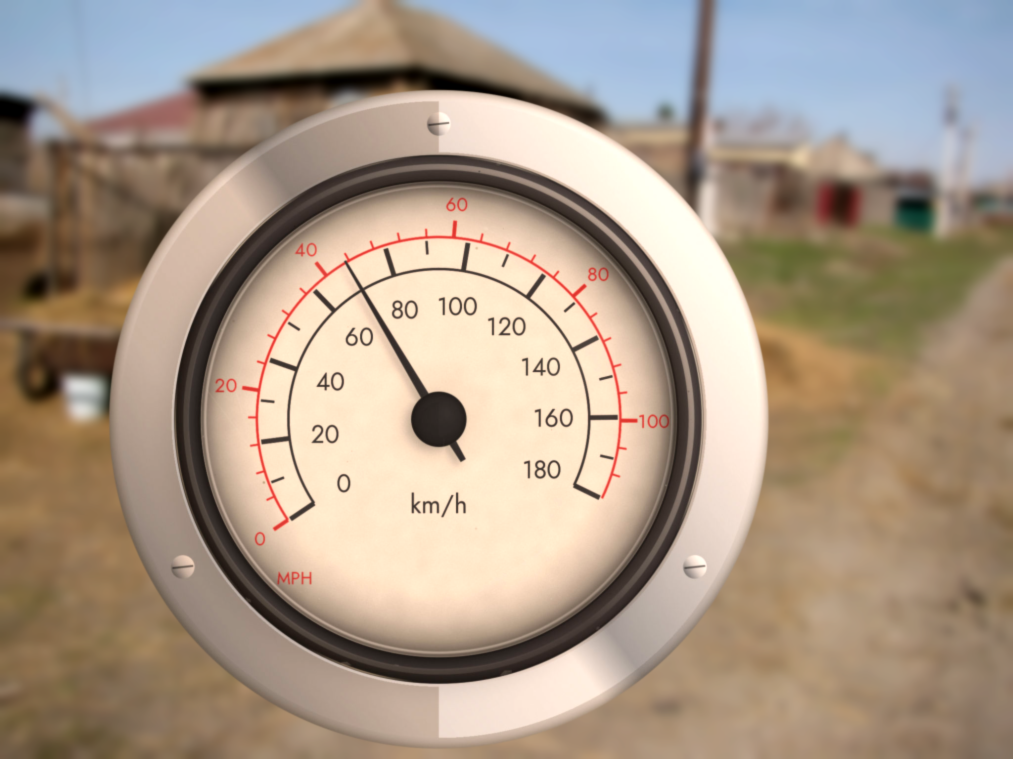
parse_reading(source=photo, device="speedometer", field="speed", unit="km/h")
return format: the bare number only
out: 70
